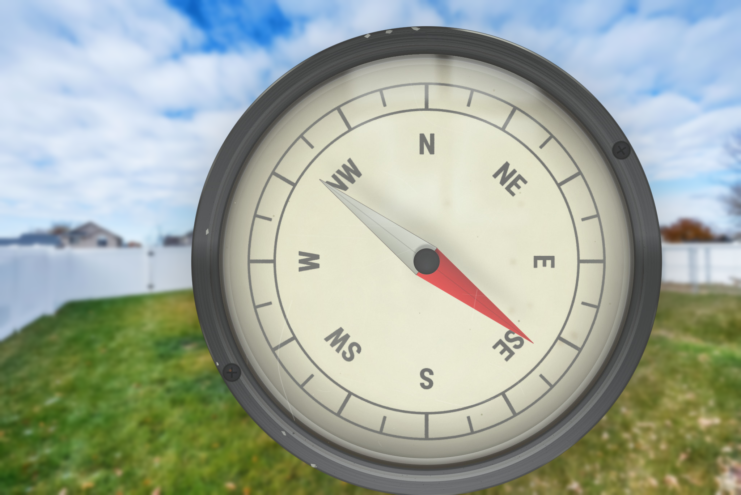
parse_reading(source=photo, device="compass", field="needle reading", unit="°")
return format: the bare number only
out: 127.5
